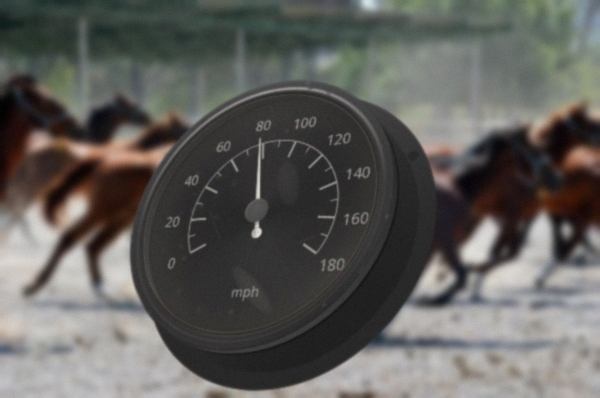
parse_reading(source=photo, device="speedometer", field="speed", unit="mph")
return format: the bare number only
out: 80
